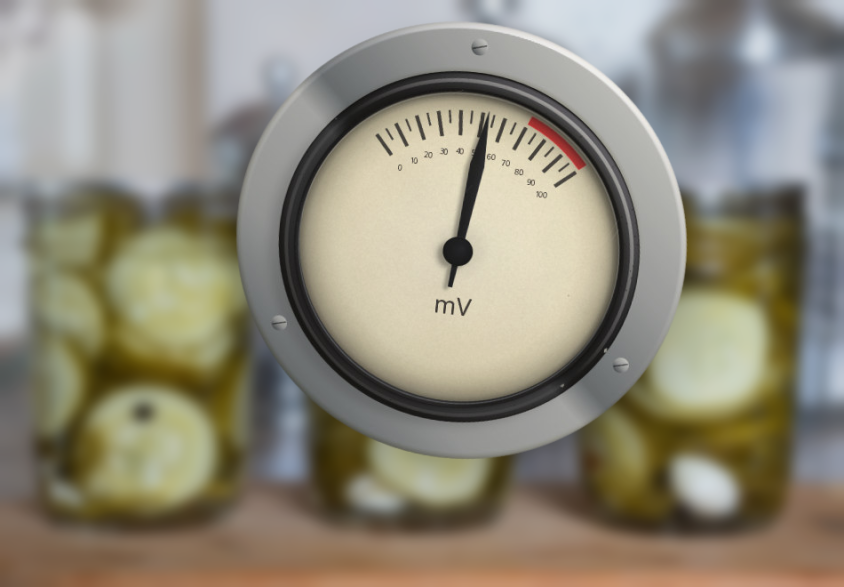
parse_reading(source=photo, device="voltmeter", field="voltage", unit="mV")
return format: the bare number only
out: 52.5
